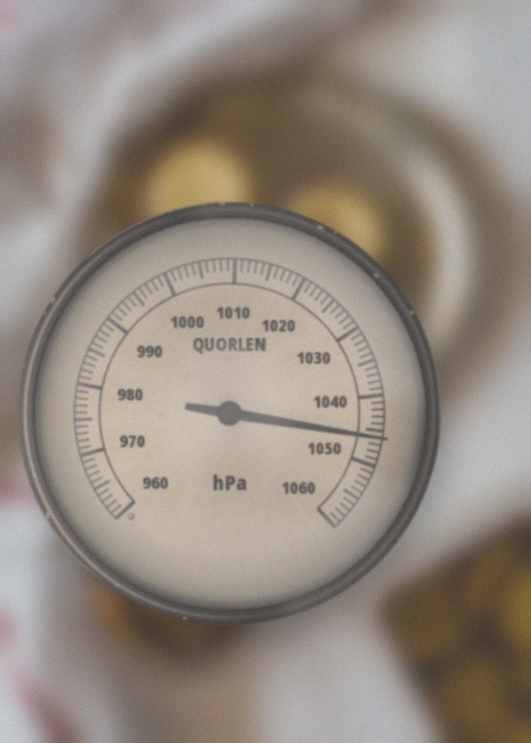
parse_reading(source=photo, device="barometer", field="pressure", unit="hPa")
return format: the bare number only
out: 1046
